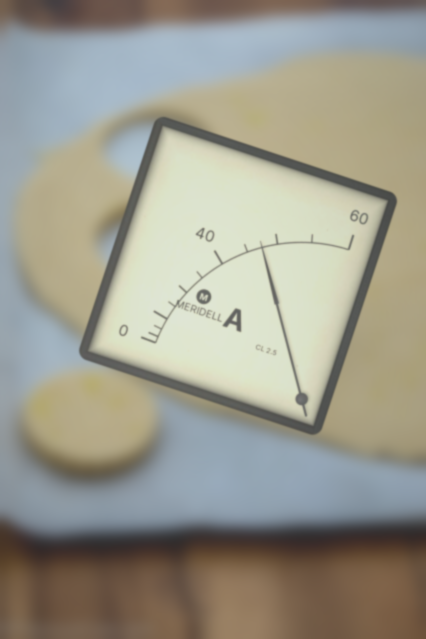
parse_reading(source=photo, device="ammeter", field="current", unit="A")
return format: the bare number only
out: 47.5
